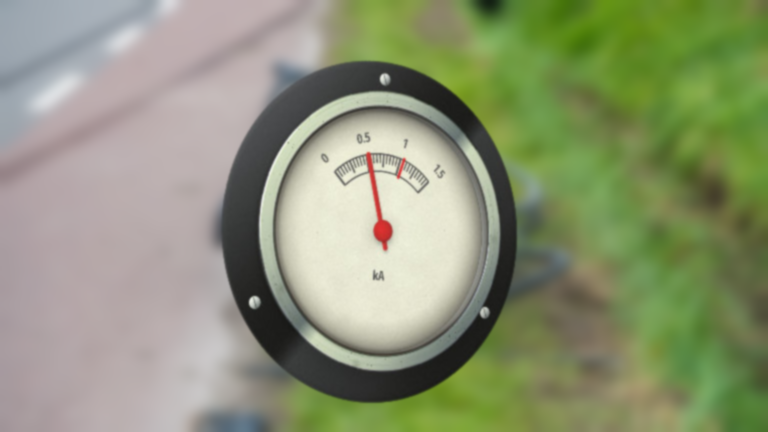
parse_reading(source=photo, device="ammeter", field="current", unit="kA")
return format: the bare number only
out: 0.5
